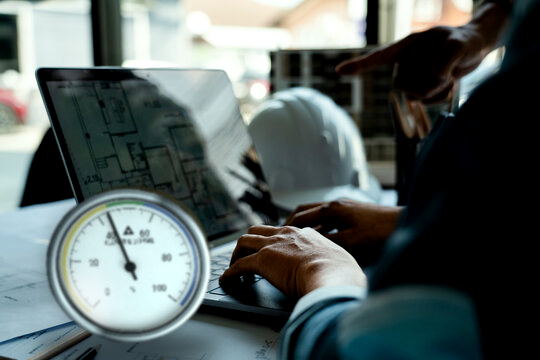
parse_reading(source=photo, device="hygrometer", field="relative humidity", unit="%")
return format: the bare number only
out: 44
